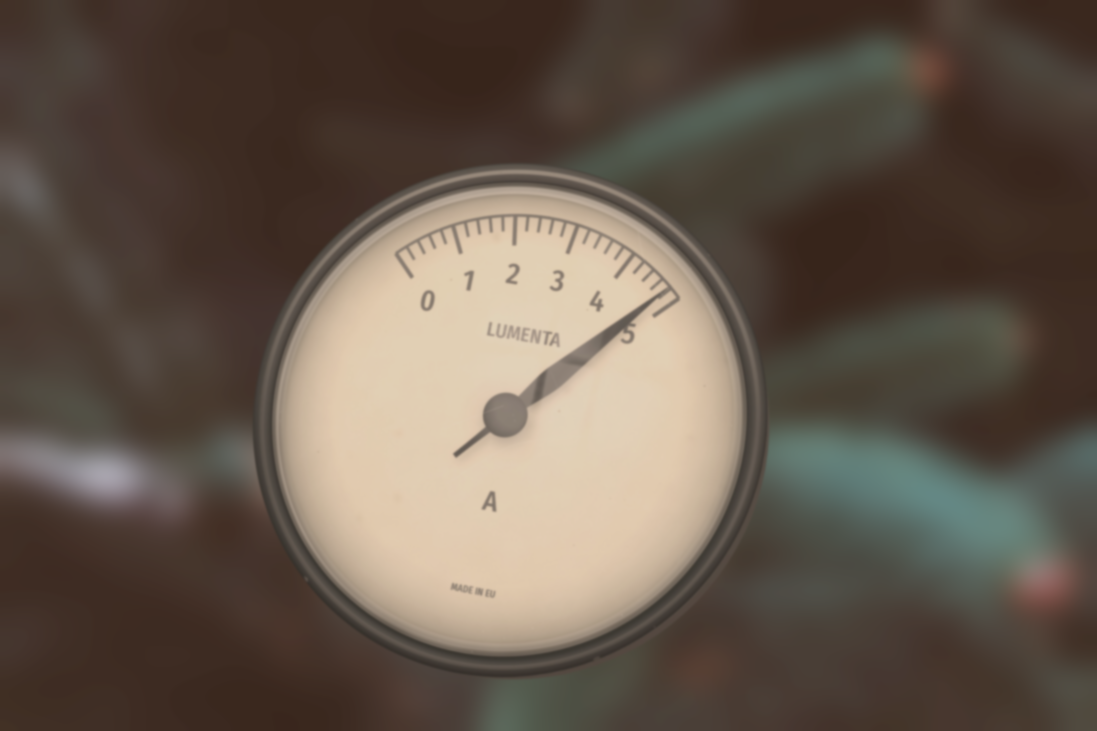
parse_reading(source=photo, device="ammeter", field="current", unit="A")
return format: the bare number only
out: 4.8
